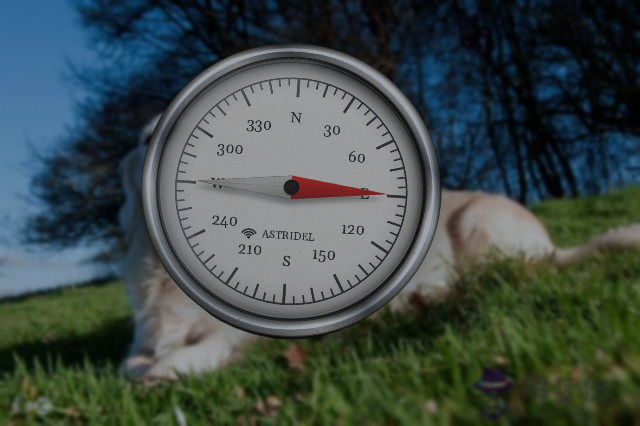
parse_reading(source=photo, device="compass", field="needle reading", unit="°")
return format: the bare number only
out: 90
